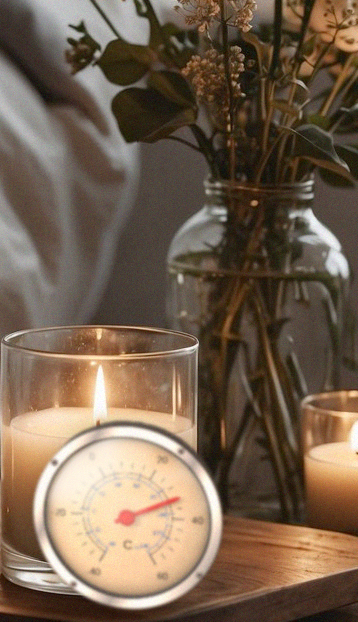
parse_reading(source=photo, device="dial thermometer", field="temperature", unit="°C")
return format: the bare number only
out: 32
